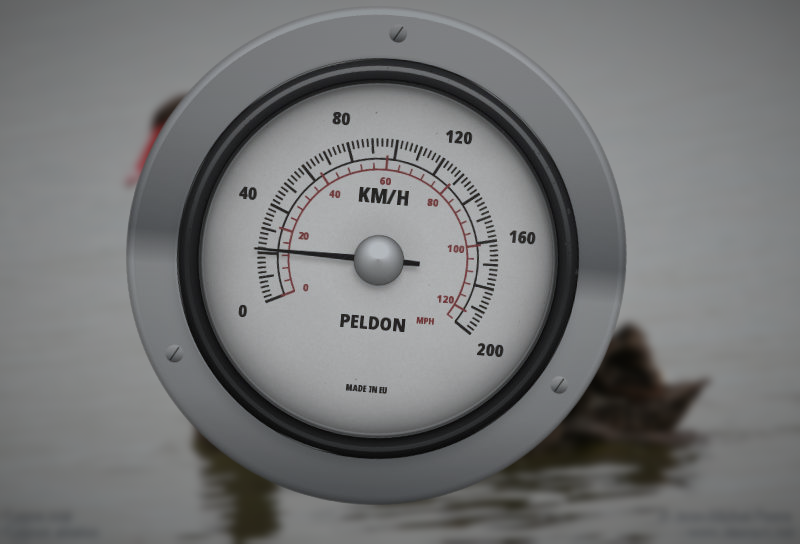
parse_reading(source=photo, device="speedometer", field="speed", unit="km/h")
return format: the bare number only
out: 22
